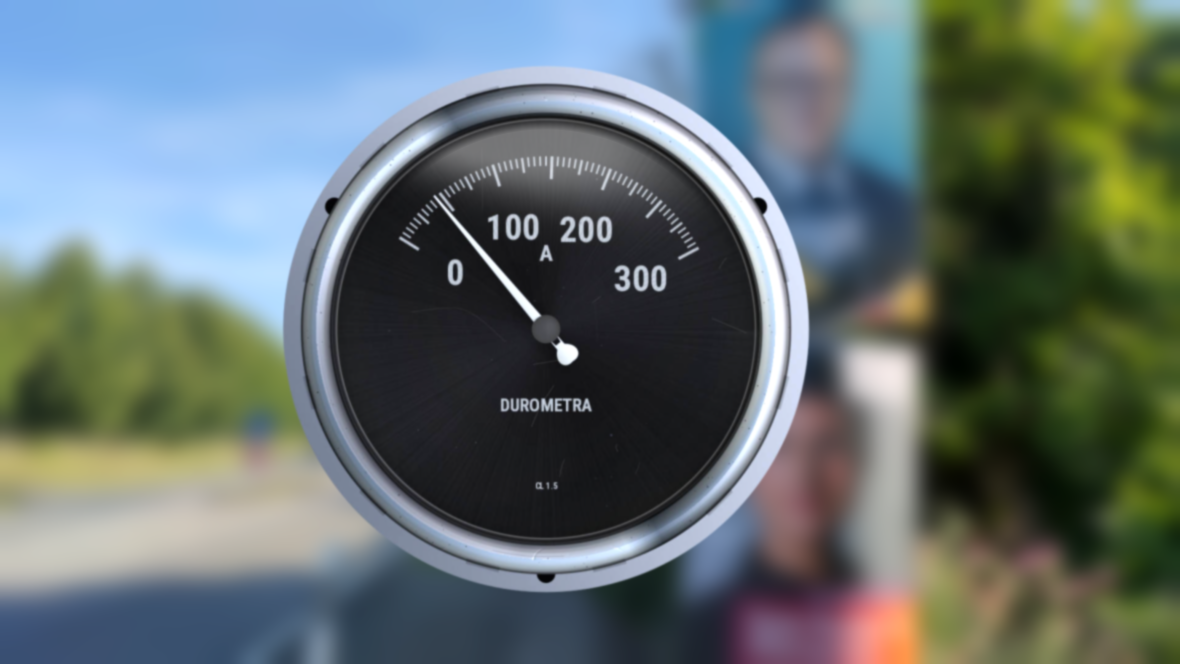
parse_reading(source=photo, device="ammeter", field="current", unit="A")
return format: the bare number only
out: 45
